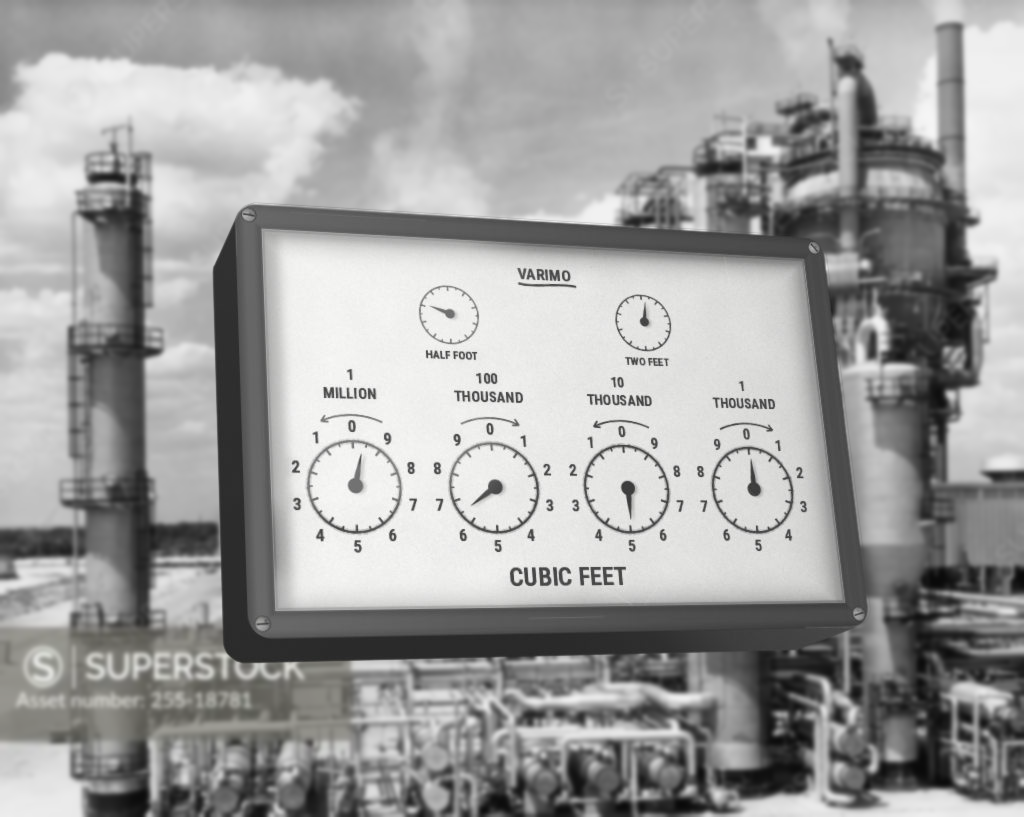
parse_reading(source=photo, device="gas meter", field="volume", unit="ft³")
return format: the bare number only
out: 965000
